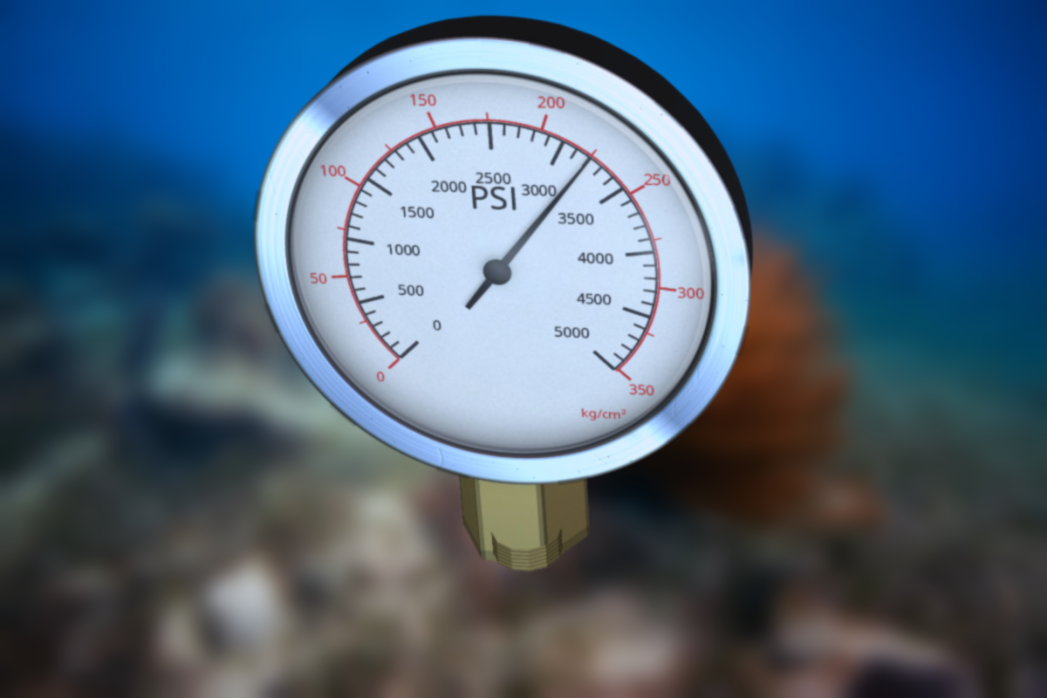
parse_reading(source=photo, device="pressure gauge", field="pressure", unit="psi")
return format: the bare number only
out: 3200
